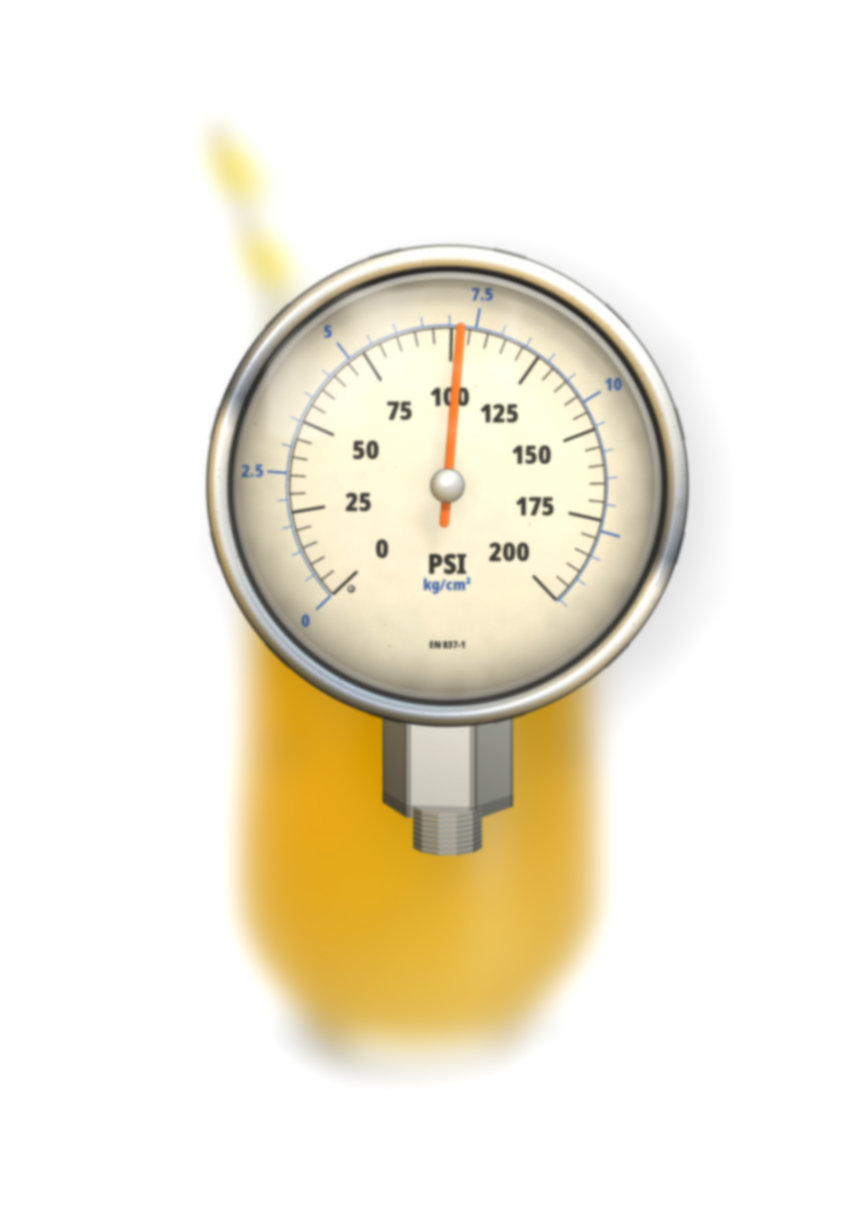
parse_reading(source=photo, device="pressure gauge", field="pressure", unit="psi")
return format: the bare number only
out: 102.5
